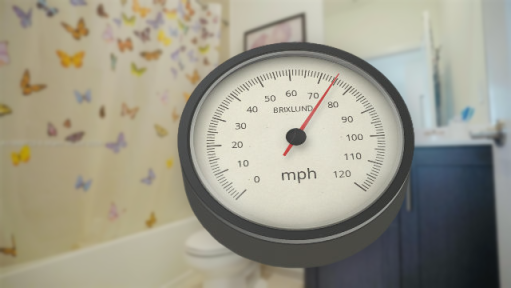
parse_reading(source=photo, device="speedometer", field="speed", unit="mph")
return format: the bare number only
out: 75
